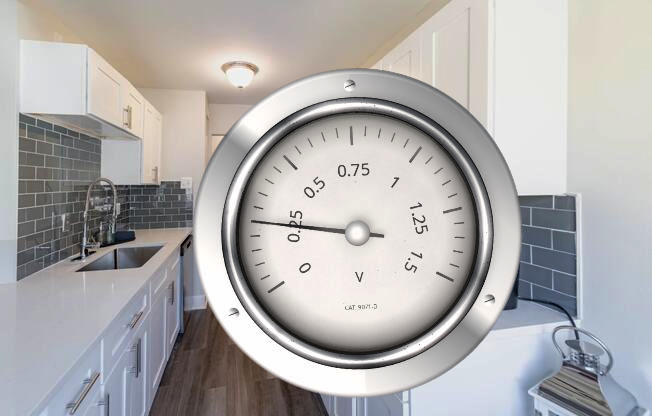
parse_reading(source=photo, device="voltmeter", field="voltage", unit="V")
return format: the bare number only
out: 0.25
